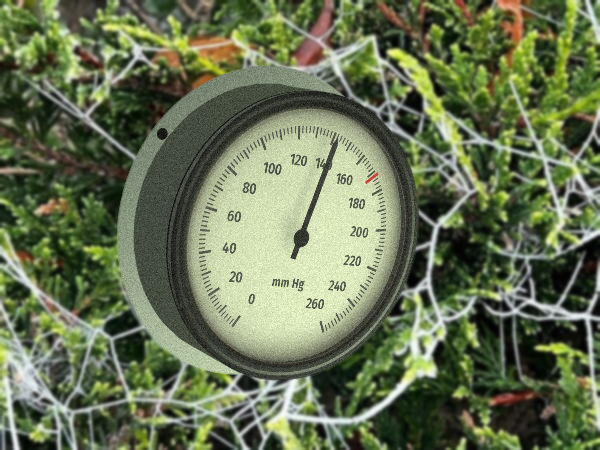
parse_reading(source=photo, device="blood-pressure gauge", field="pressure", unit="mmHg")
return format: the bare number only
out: 140
